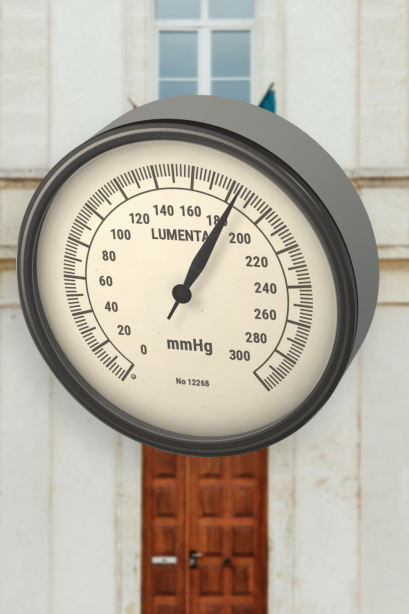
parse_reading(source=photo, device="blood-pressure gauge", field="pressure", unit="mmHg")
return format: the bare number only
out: 184
